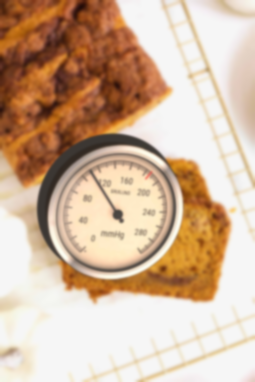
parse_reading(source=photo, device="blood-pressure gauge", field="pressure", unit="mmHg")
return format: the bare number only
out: 110
